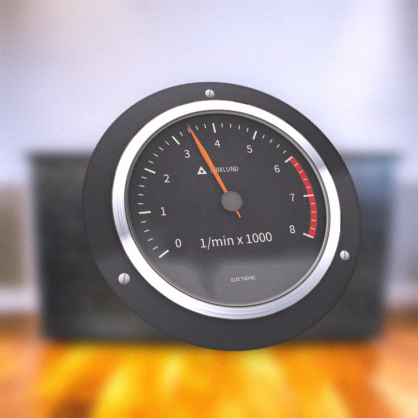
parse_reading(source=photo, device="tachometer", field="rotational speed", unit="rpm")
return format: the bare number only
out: 3400
